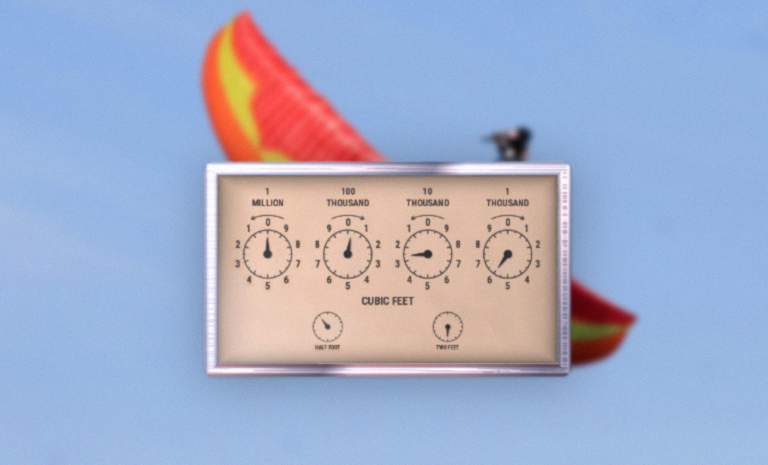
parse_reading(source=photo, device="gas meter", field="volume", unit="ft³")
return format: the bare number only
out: 2600
